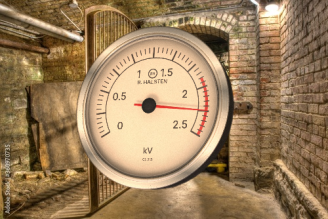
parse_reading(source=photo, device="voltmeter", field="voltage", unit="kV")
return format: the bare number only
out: 2.25
